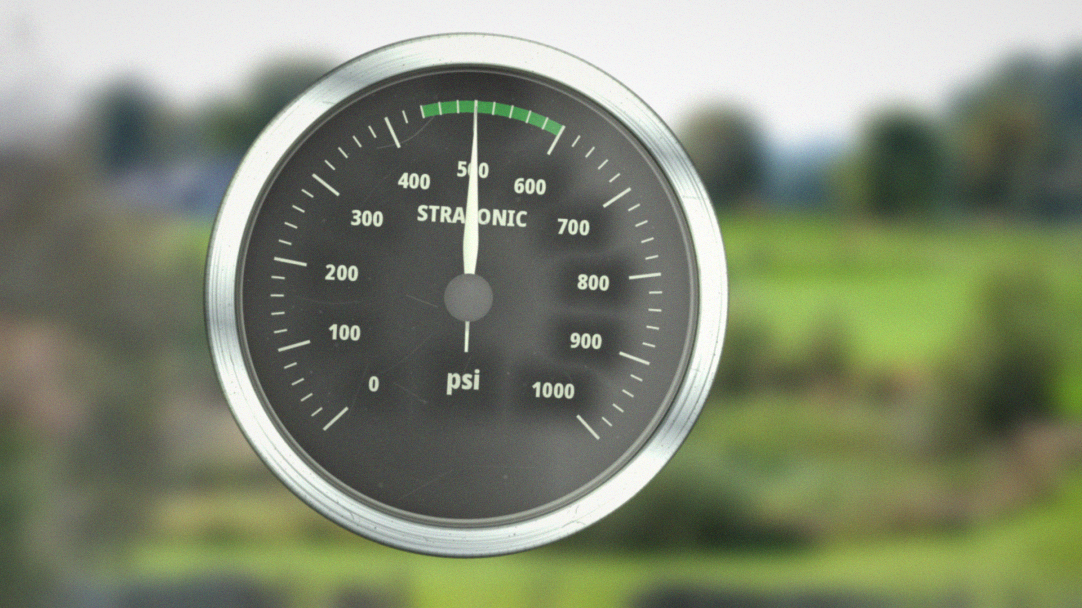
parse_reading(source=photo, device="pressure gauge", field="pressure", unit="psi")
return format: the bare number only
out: 500
